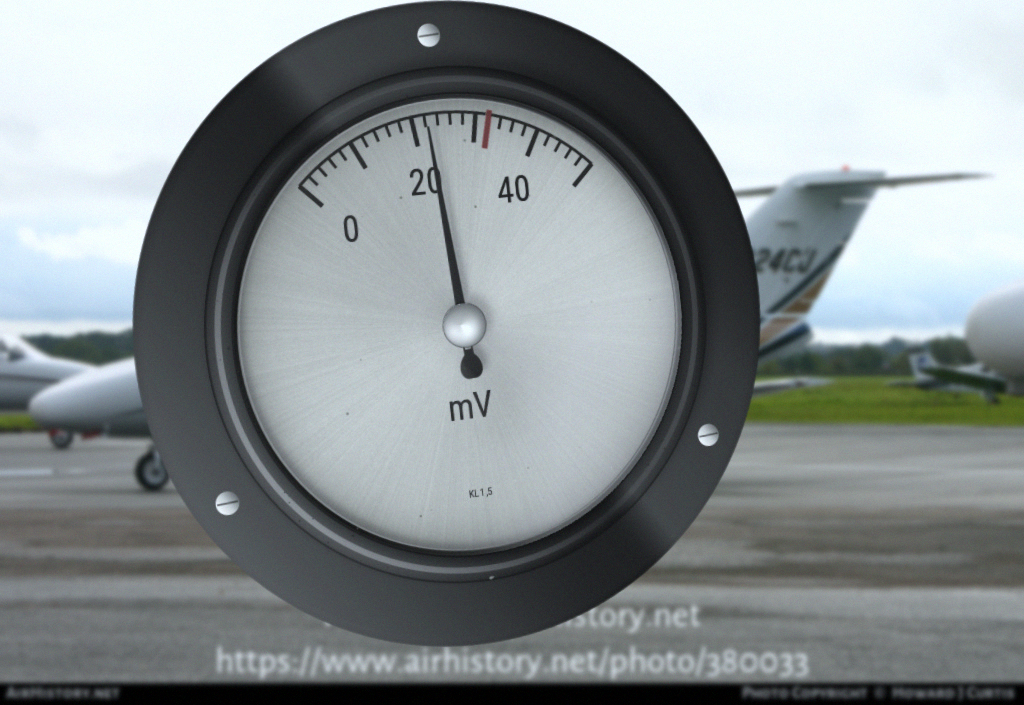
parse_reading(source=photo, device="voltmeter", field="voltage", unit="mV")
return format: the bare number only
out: 22
